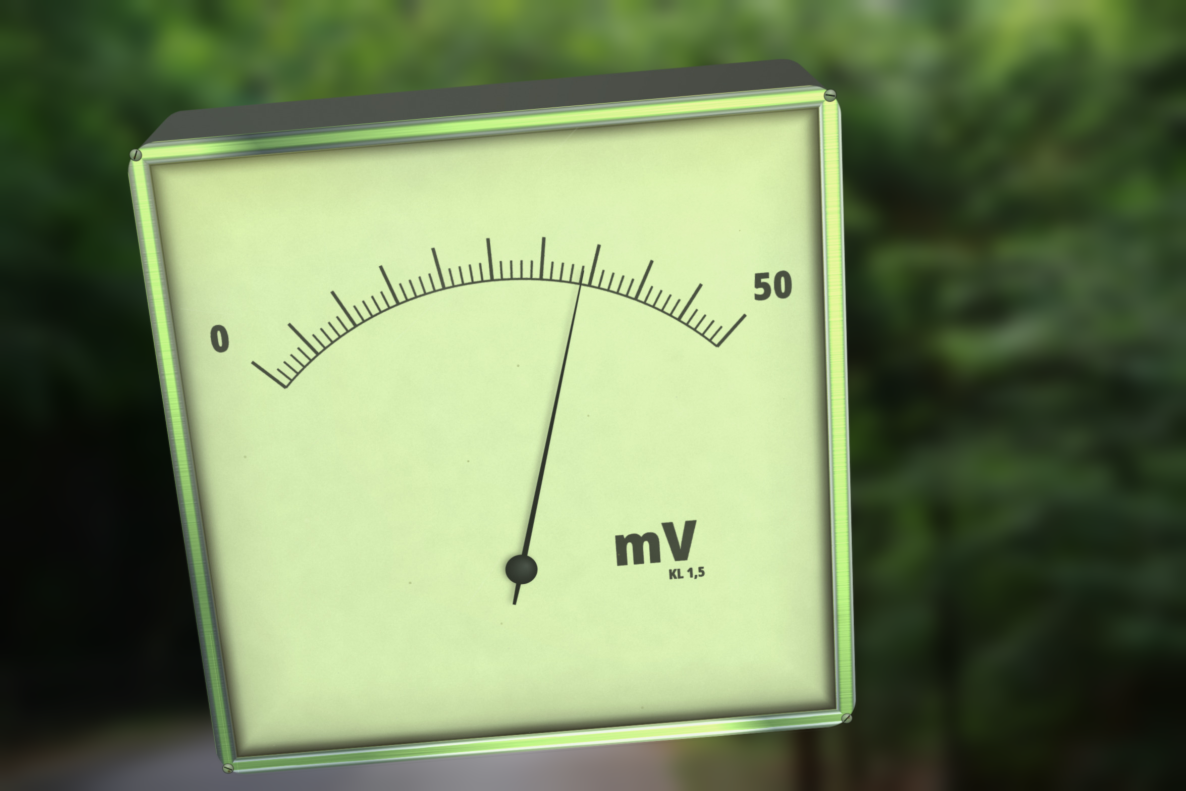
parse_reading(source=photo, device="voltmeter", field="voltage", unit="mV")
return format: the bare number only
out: 34
